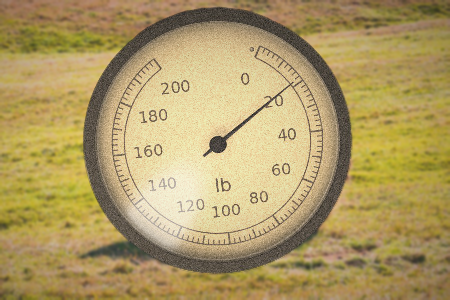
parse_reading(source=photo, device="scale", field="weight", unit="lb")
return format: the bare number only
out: 18
